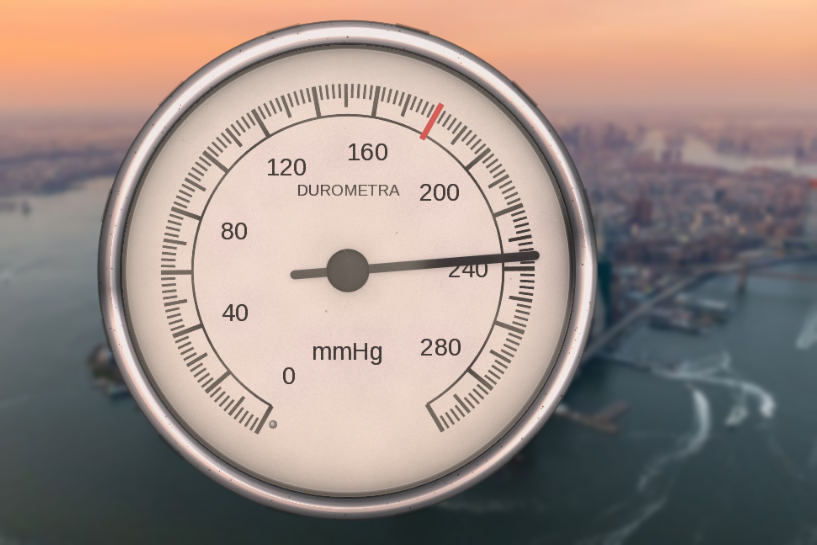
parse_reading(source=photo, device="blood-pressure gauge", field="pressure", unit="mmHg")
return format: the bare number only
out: 236
